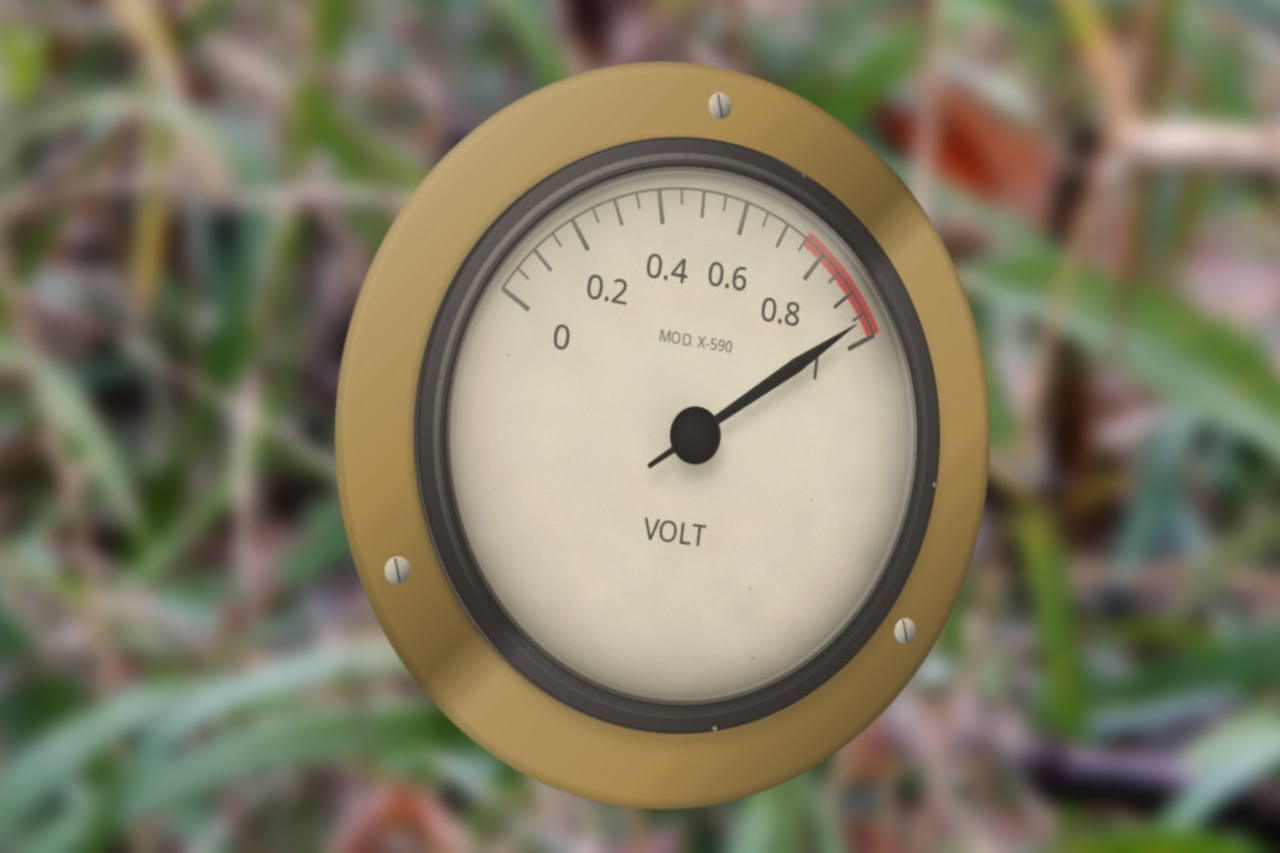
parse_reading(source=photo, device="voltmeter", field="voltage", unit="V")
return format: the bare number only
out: 0.95
